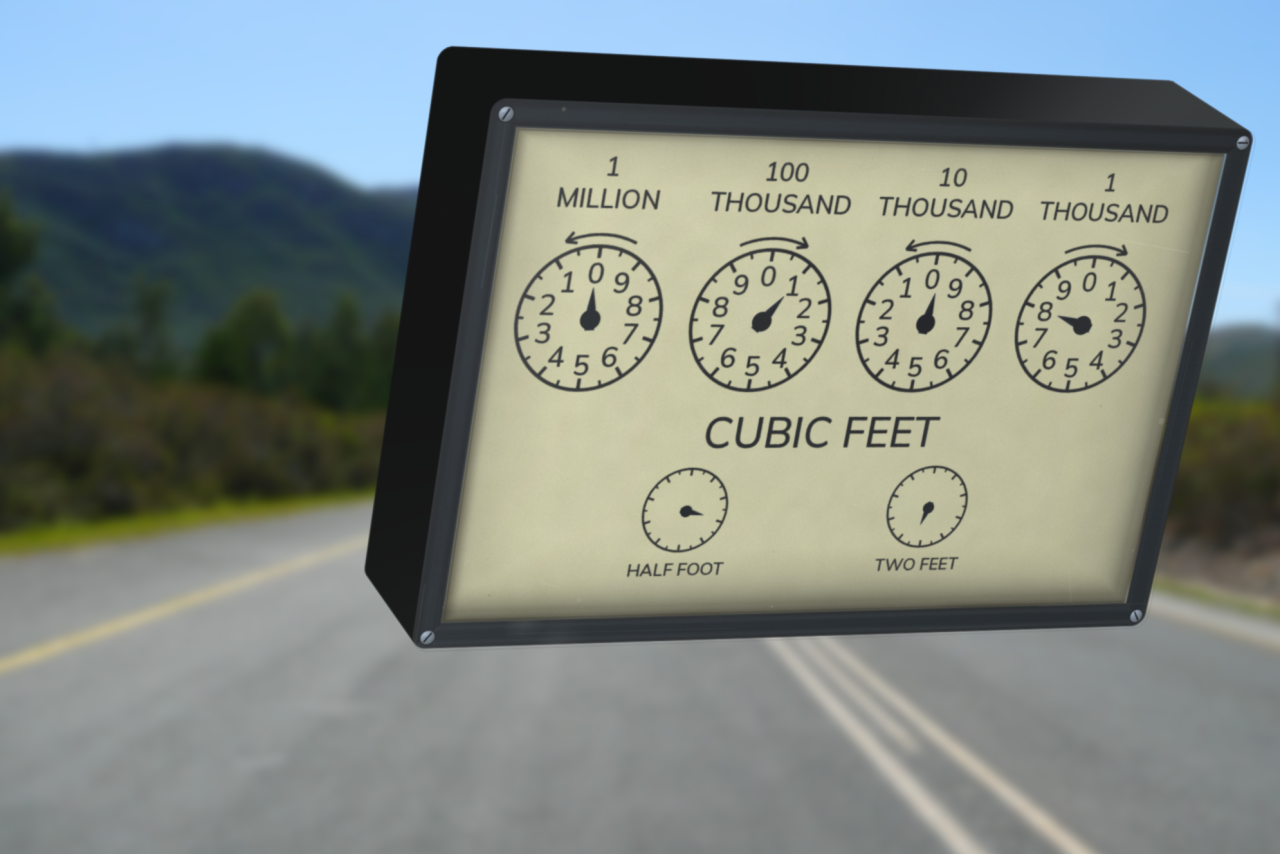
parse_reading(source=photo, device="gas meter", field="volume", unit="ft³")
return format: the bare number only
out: 9800
